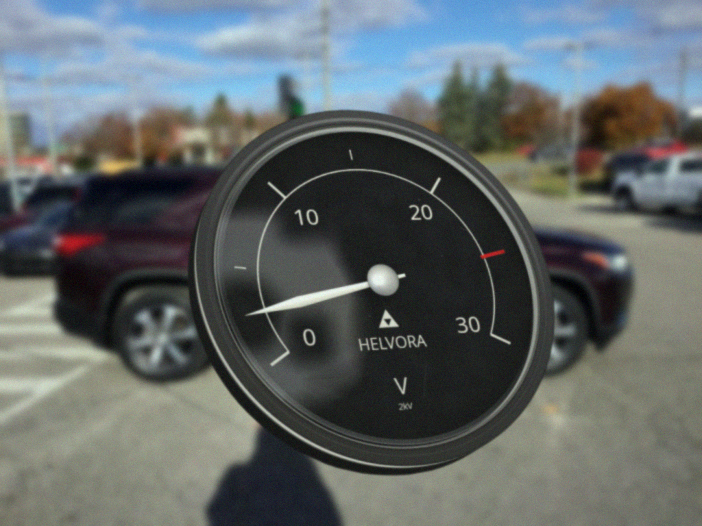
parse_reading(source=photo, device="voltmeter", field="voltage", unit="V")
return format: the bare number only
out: 2.5
